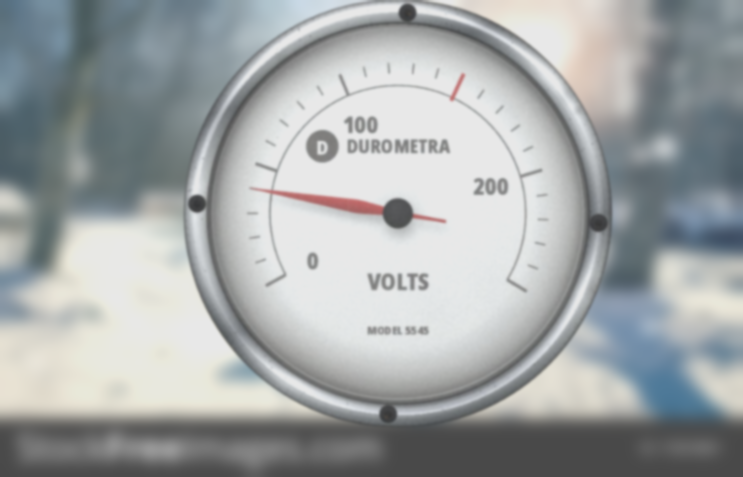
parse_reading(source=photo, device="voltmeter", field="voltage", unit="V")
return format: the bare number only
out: 40
